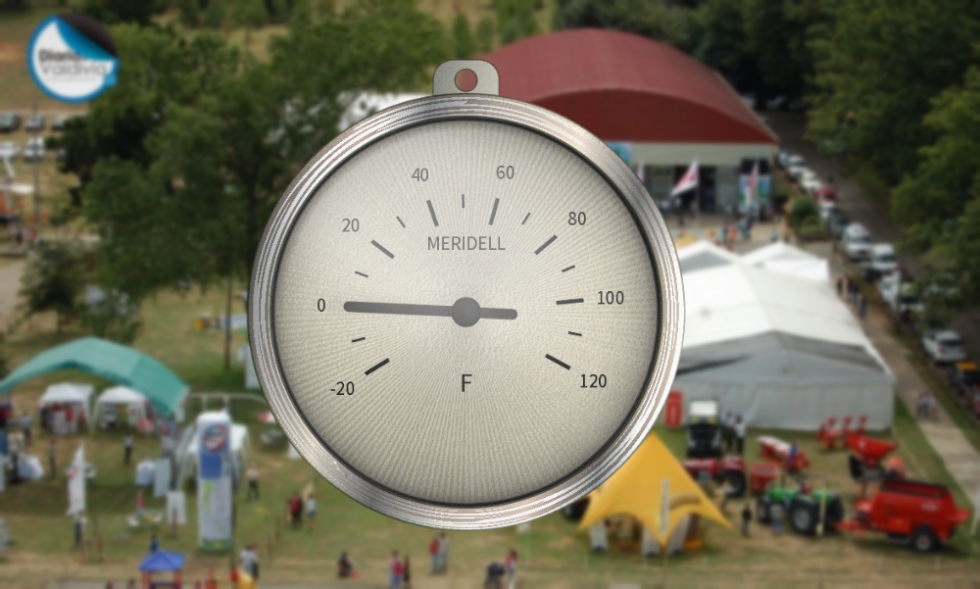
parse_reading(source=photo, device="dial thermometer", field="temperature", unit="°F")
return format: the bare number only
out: 0
